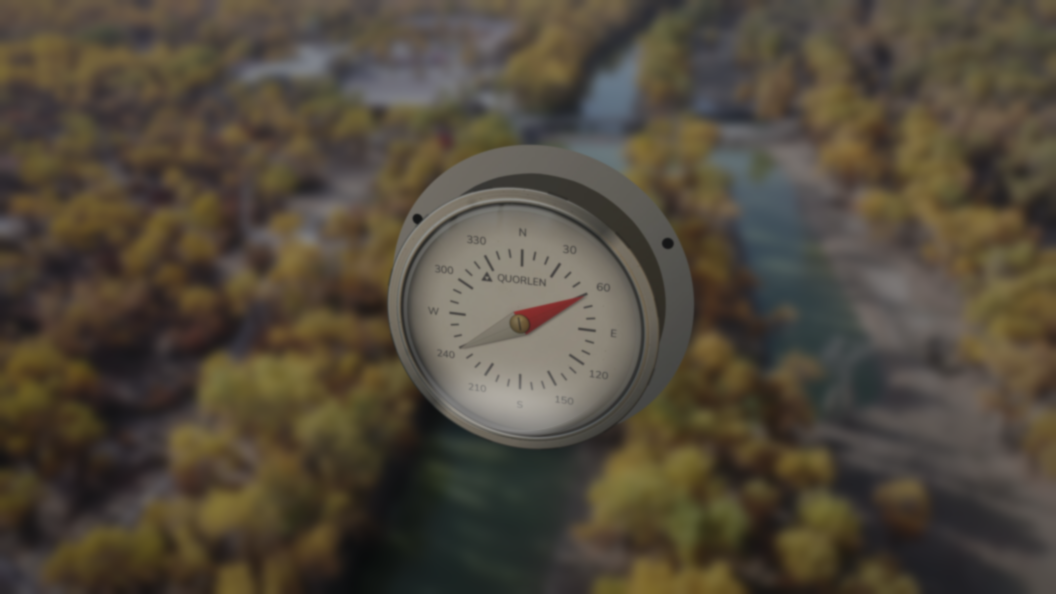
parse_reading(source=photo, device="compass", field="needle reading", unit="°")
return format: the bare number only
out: 60
